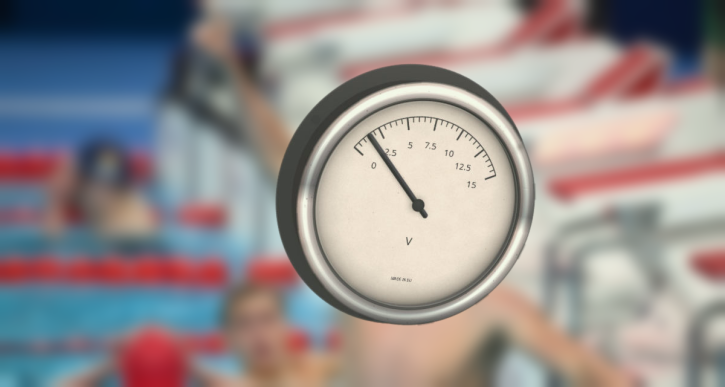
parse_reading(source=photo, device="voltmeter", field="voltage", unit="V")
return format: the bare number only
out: 1.5
